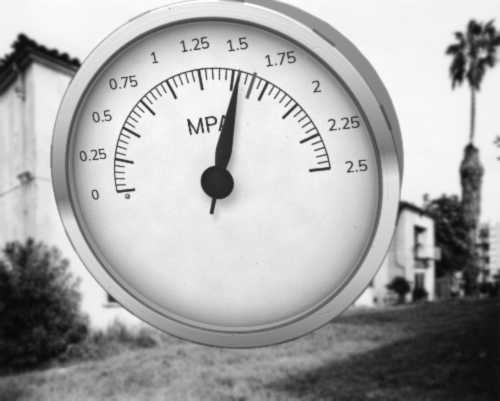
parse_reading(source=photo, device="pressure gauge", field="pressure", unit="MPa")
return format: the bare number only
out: 1.55
